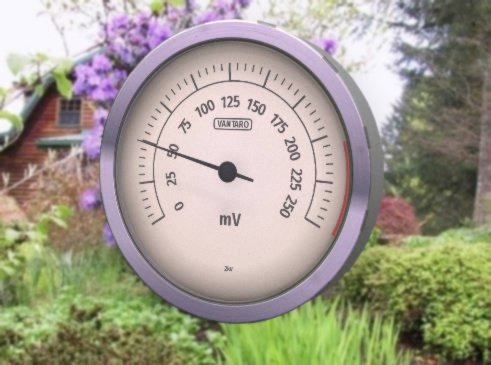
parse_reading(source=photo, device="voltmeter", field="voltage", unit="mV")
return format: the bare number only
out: 50
